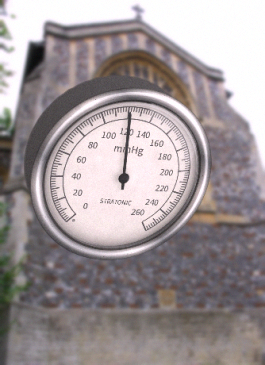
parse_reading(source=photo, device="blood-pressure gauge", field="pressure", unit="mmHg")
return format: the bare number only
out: 120
